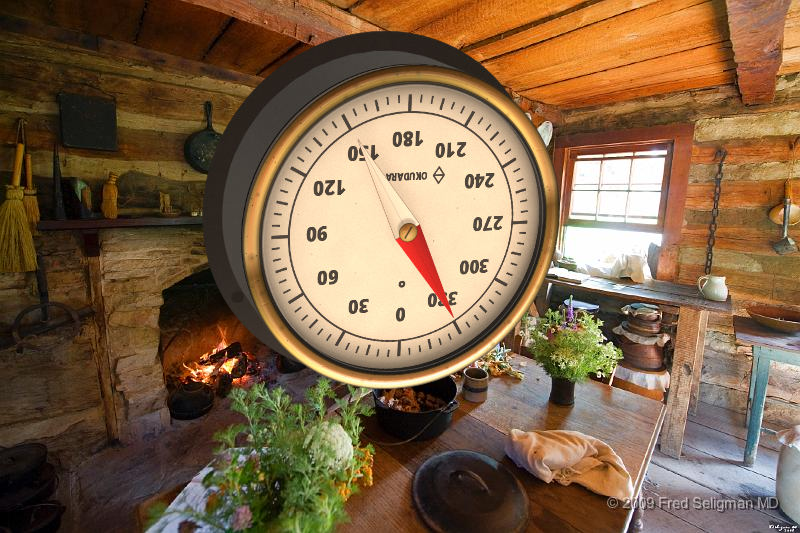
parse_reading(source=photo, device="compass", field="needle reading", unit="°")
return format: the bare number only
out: 330
